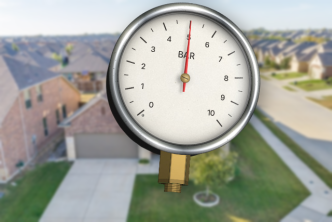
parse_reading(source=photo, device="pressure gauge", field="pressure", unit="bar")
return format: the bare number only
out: 5
